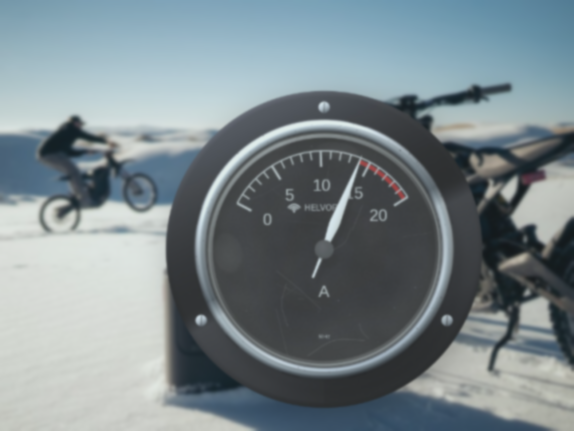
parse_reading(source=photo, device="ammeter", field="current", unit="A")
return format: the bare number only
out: 14
